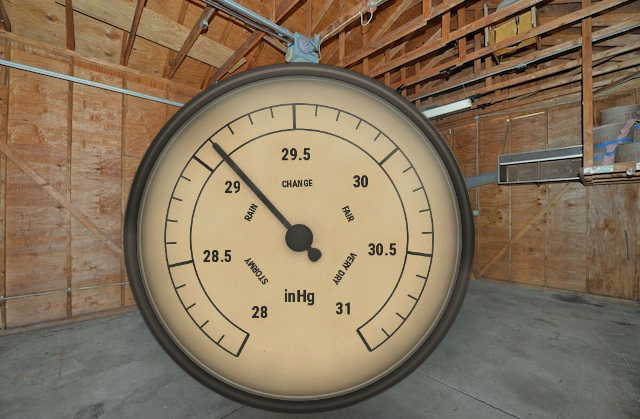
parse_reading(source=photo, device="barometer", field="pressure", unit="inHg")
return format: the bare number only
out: 29.1
